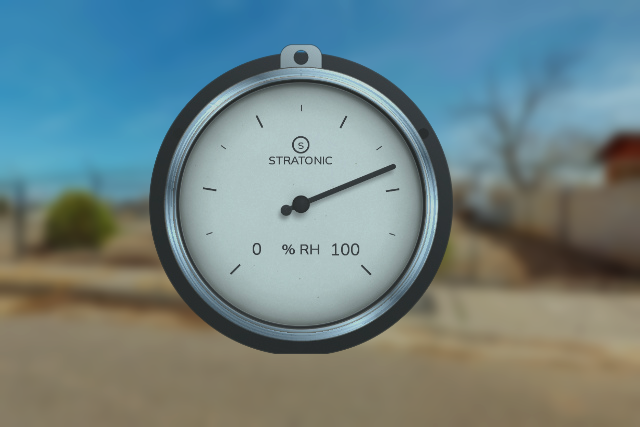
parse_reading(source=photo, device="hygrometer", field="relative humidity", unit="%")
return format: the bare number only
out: 75
